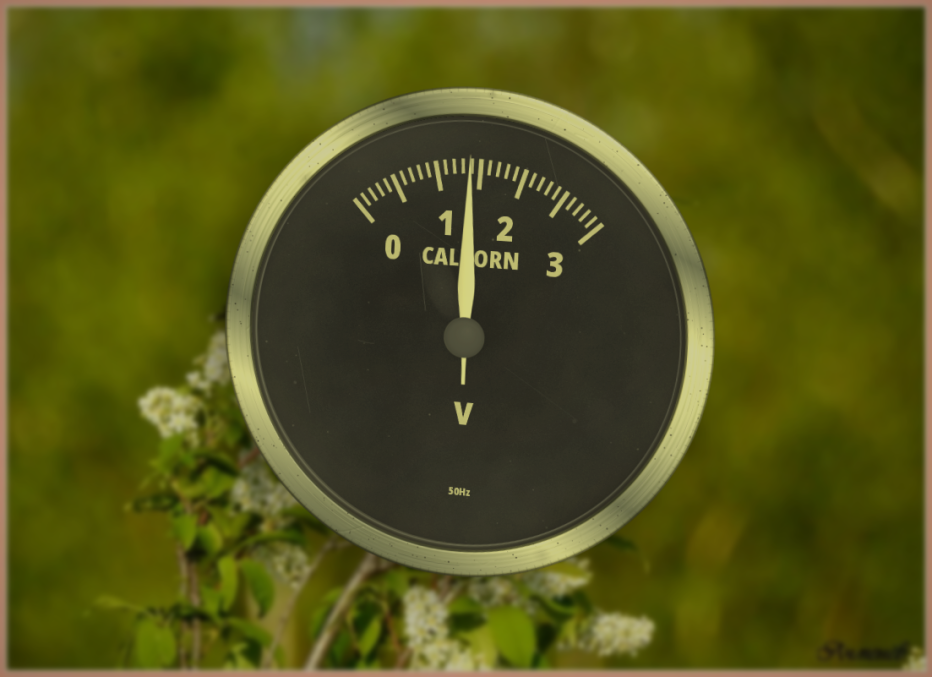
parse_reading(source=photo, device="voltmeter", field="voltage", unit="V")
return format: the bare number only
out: 1.4
